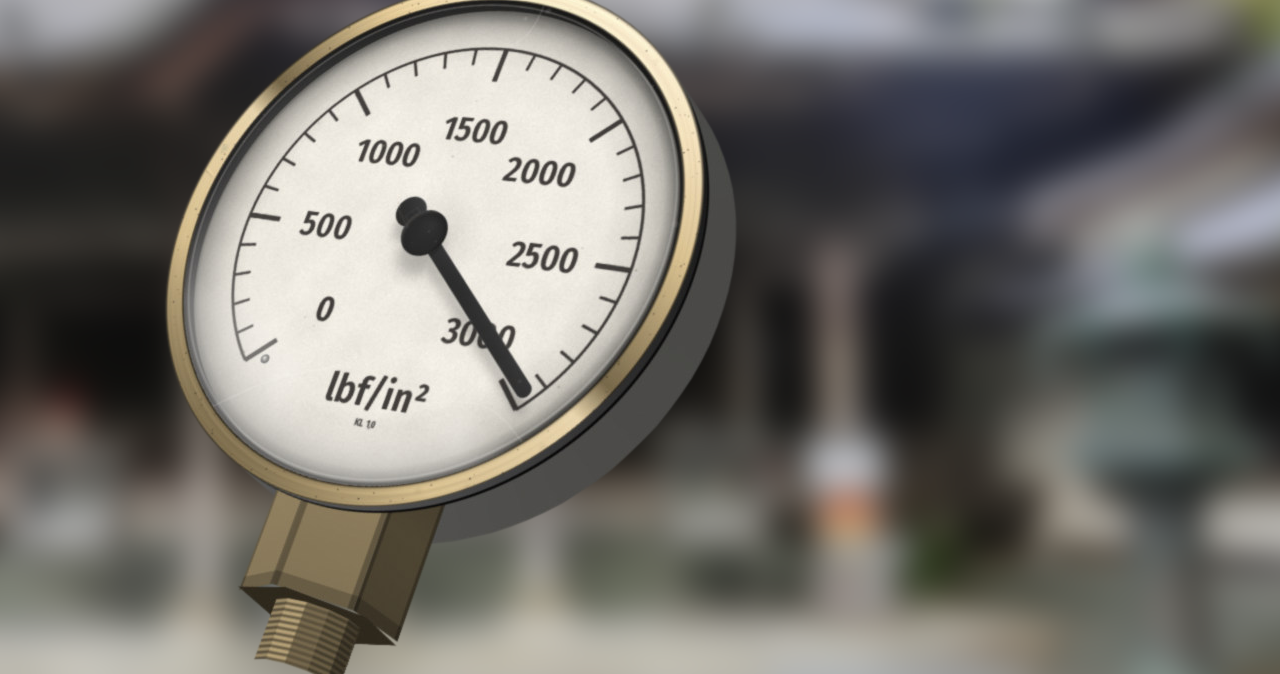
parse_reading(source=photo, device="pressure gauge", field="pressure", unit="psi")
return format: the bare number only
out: 2950
